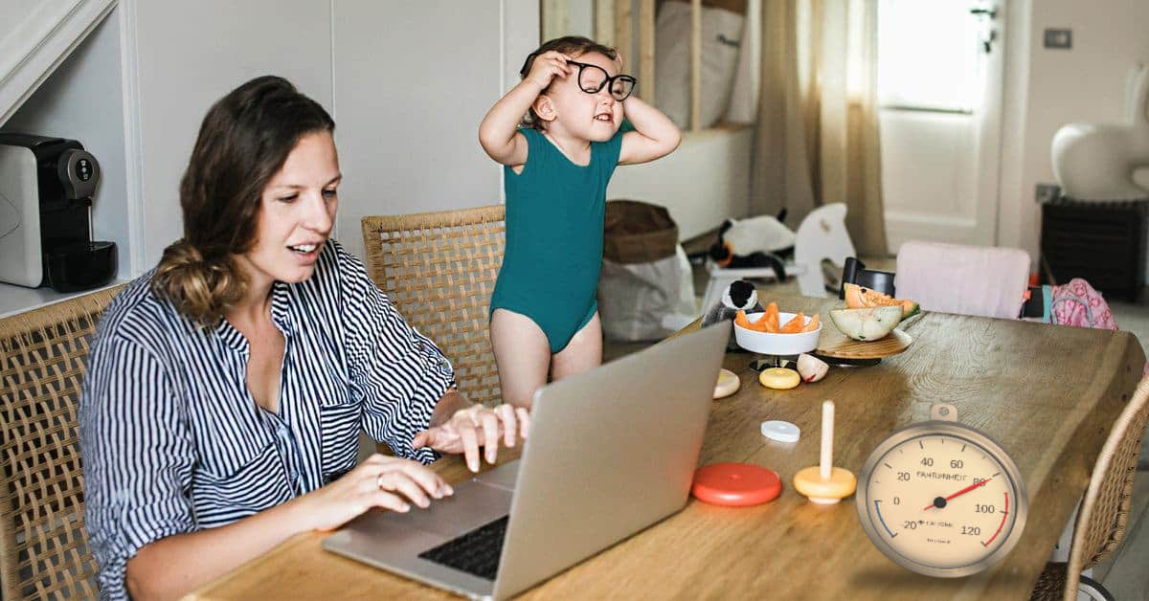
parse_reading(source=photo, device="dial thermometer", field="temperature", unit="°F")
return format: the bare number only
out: 80
